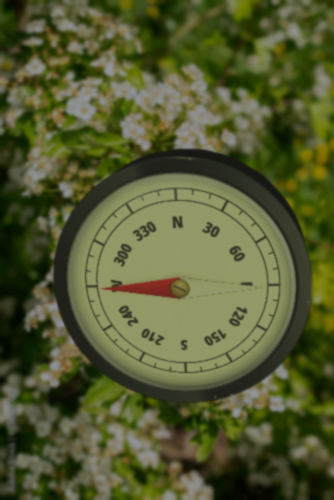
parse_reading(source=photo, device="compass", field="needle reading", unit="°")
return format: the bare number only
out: 270
